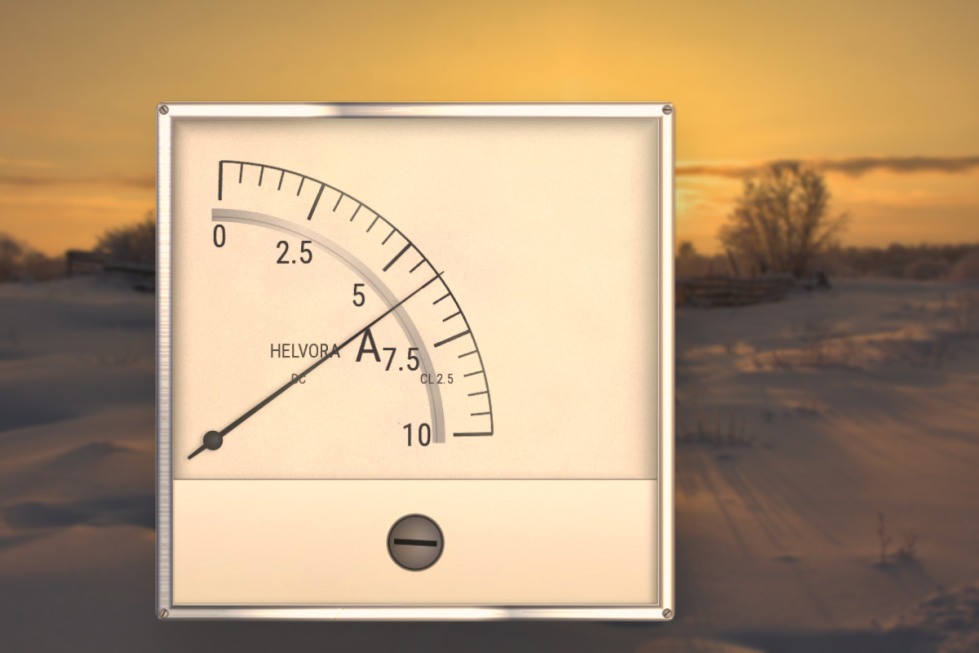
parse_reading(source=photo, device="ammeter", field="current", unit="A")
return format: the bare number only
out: 6
